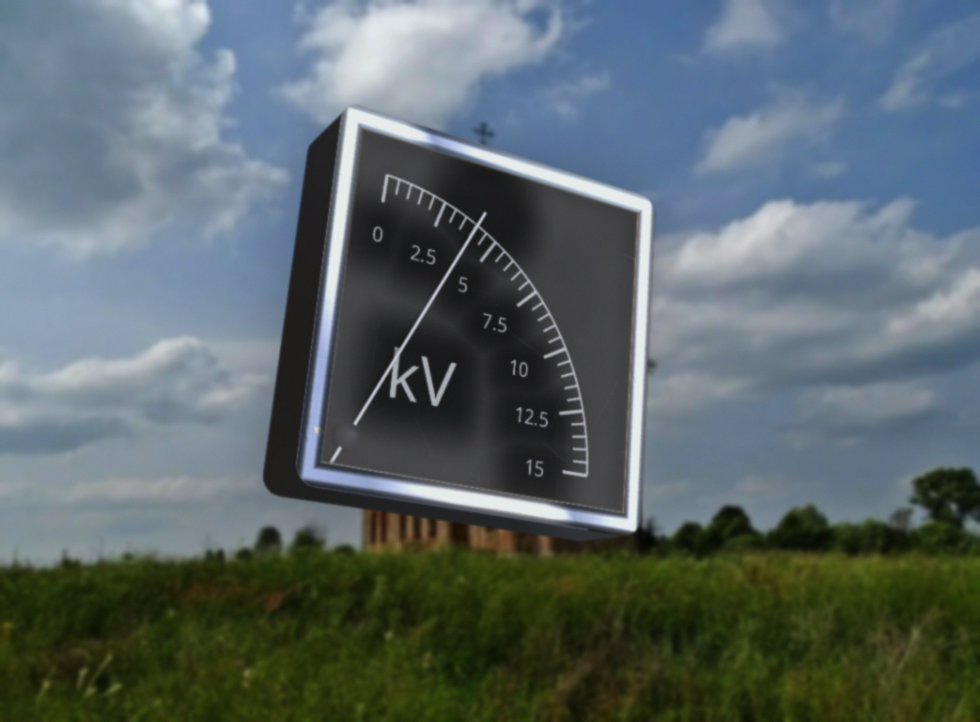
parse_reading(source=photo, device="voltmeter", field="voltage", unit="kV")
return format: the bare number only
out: 4
